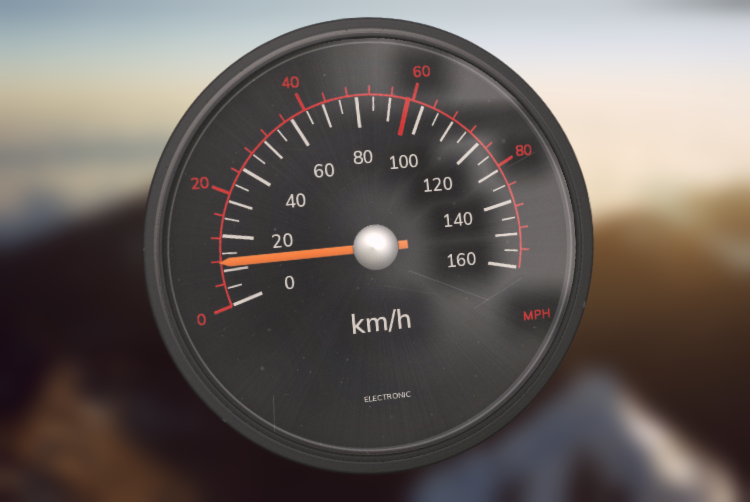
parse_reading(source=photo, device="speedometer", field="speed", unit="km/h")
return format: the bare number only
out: 12.5
